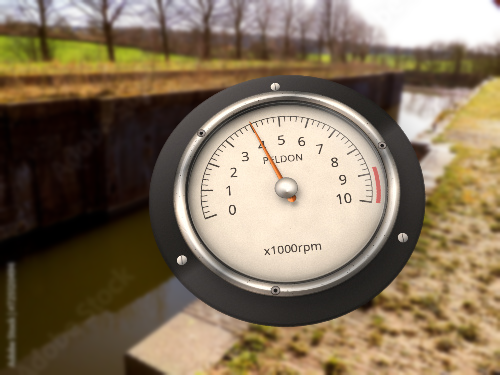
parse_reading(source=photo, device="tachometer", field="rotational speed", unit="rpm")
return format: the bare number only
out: 4000
